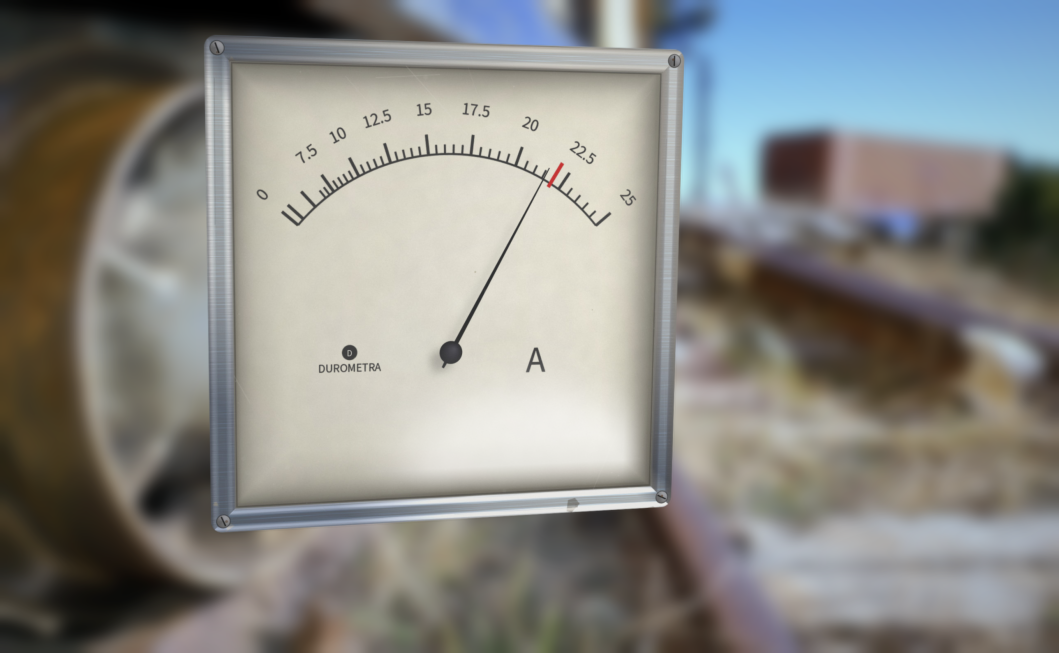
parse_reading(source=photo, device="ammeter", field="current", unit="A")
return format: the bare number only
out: 21.5
